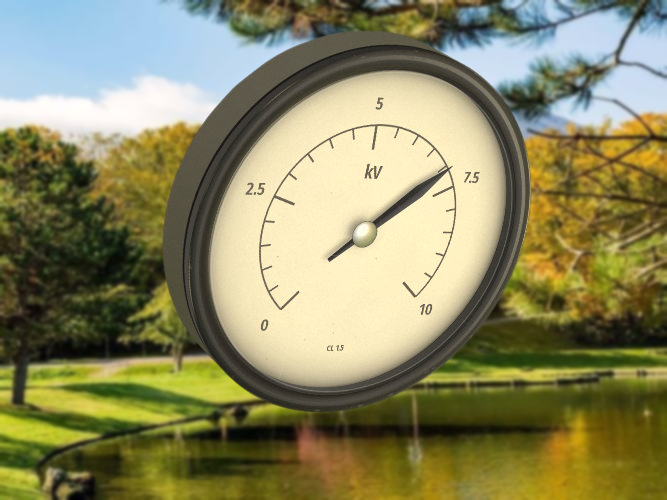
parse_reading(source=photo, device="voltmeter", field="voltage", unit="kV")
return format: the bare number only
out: 7
